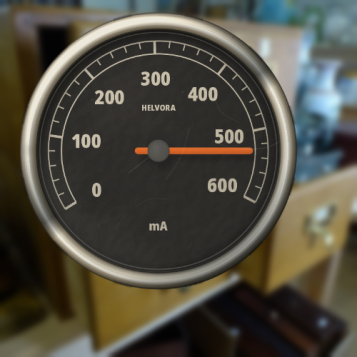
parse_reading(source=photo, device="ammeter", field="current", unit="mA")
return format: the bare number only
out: 530
